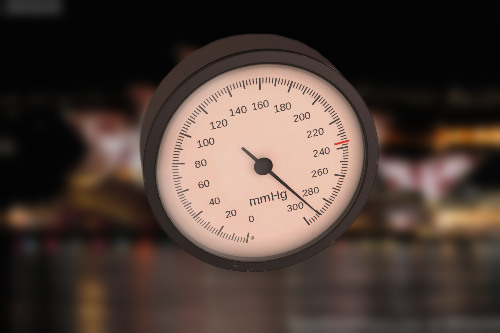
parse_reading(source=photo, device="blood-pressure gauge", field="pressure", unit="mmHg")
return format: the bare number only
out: 290
